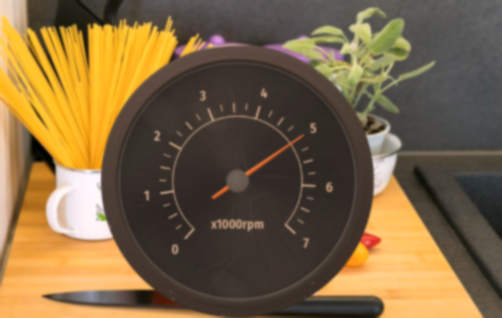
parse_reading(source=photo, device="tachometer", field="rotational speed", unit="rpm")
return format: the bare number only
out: 5000
